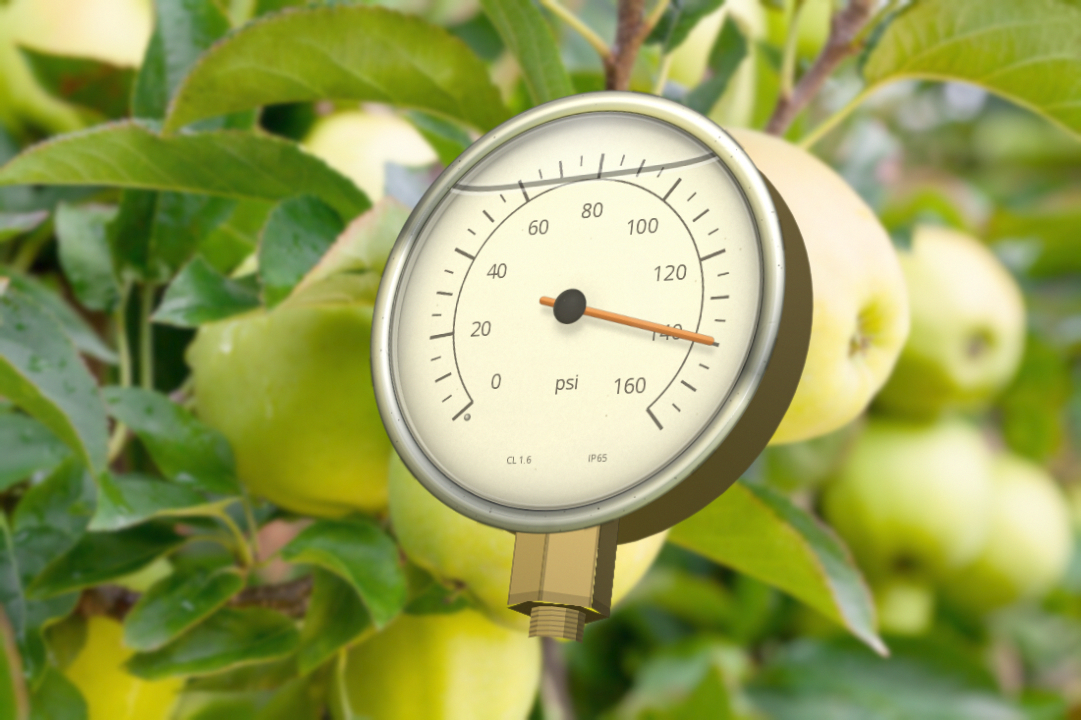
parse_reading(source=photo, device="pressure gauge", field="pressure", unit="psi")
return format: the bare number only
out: 140
